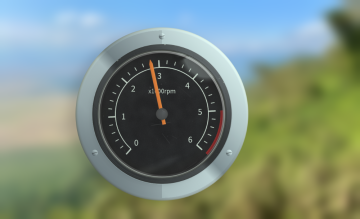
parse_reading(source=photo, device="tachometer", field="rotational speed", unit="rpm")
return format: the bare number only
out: 2800
